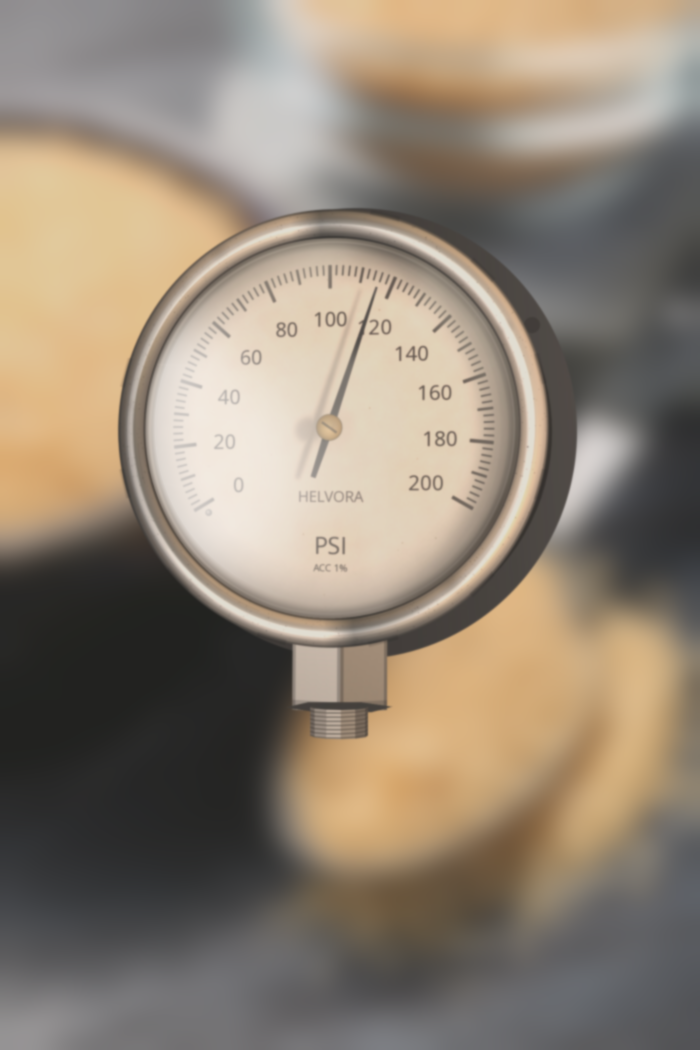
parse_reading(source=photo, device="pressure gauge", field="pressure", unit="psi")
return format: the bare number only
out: 116
